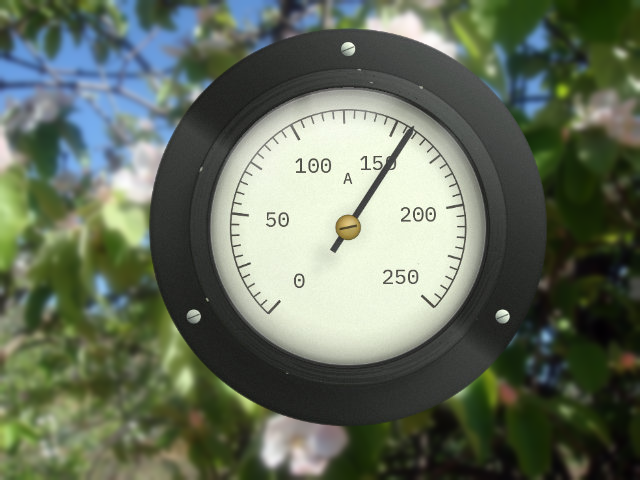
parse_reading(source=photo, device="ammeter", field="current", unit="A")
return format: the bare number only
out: 157.5
